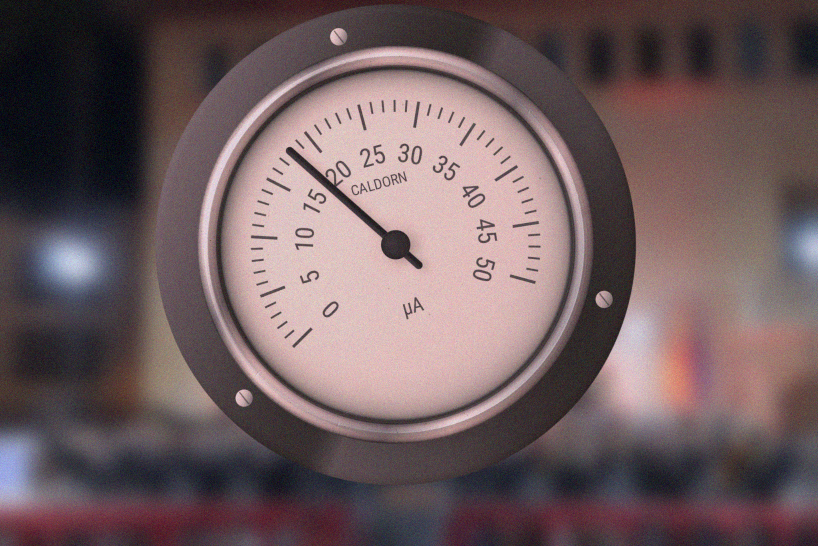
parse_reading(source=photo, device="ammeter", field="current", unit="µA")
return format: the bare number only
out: 18
